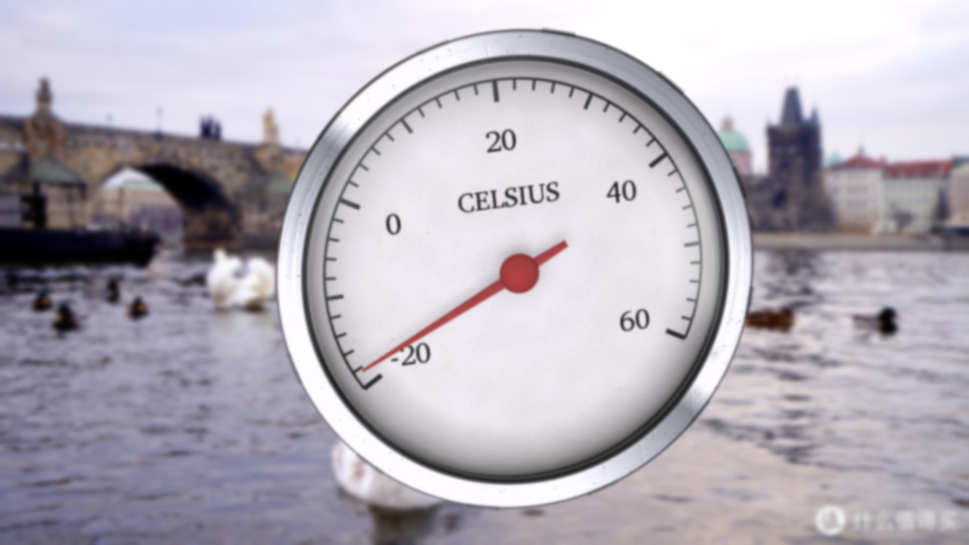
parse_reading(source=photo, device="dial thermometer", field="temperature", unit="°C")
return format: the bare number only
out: -18
